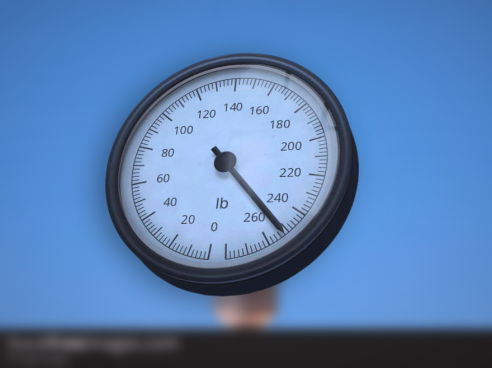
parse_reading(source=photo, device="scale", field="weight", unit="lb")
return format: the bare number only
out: 252
